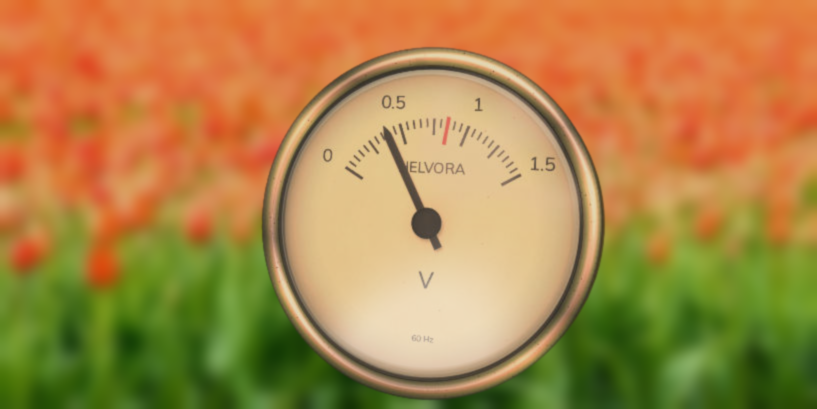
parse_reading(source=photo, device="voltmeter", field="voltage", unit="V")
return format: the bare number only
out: 0.4
